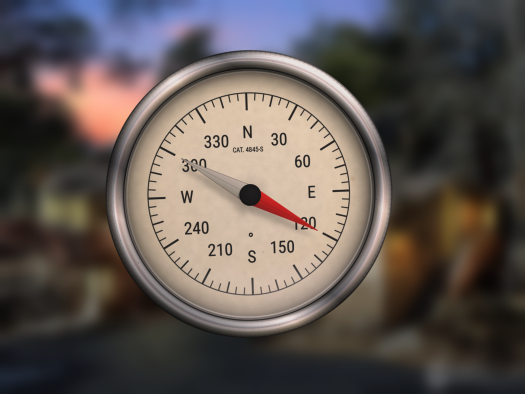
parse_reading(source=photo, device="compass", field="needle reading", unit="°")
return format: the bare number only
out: 120
